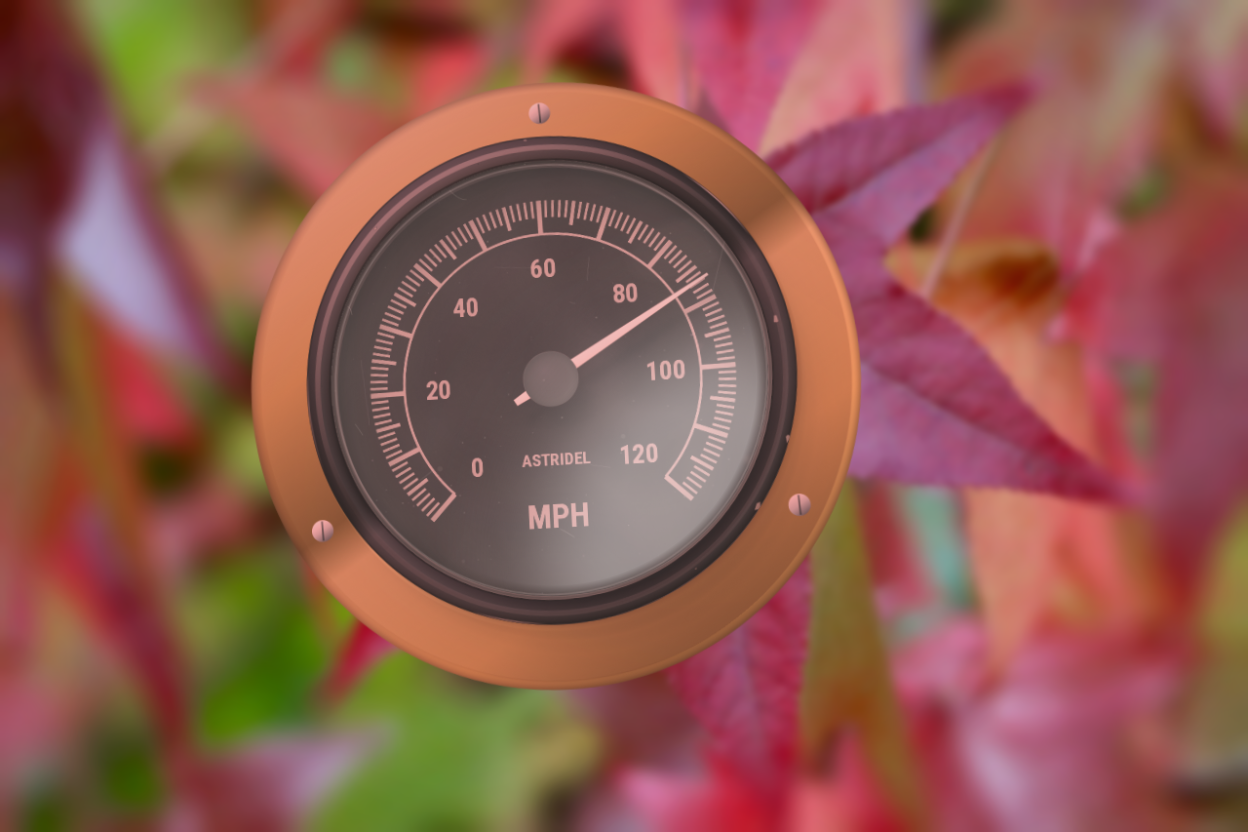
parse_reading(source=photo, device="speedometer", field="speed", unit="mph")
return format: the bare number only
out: 87
